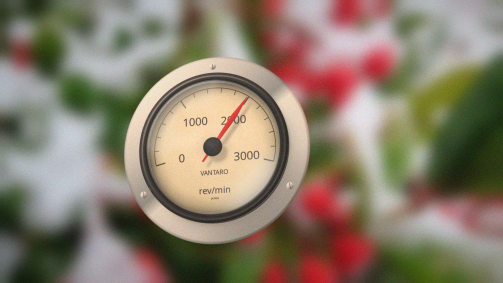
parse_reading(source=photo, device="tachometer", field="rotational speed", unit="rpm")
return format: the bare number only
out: 2000
